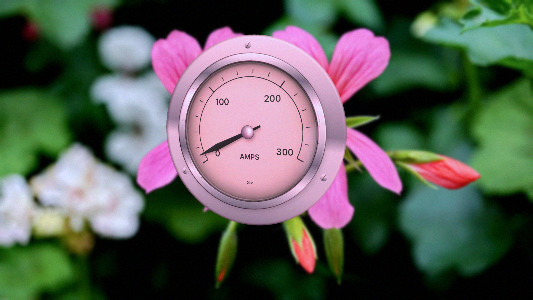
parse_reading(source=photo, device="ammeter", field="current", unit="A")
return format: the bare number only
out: 10
